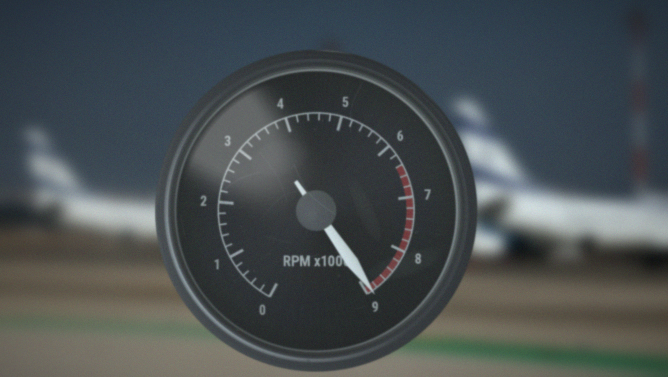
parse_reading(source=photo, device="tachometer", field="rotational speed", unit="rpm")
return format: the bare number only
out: 8900
